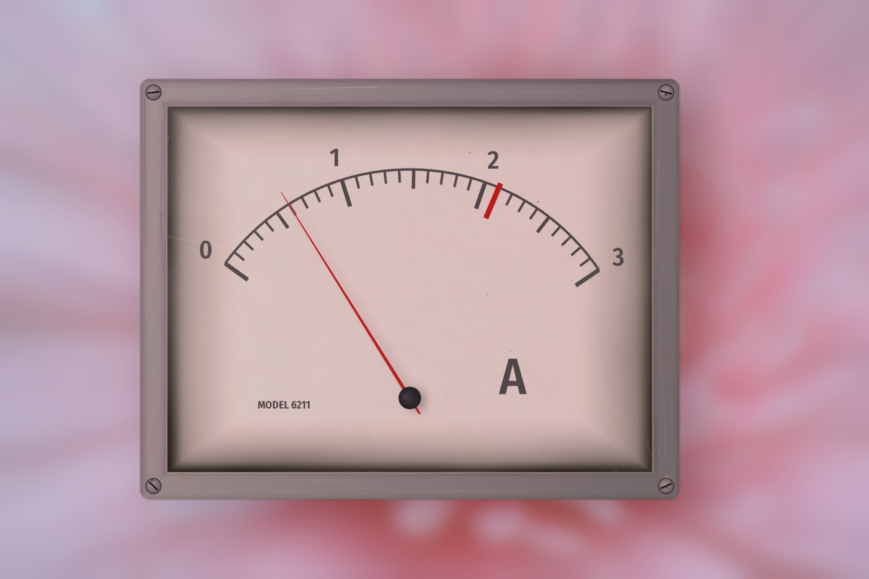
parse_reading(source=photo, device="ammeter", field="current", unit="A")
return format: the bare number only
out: 0.6
